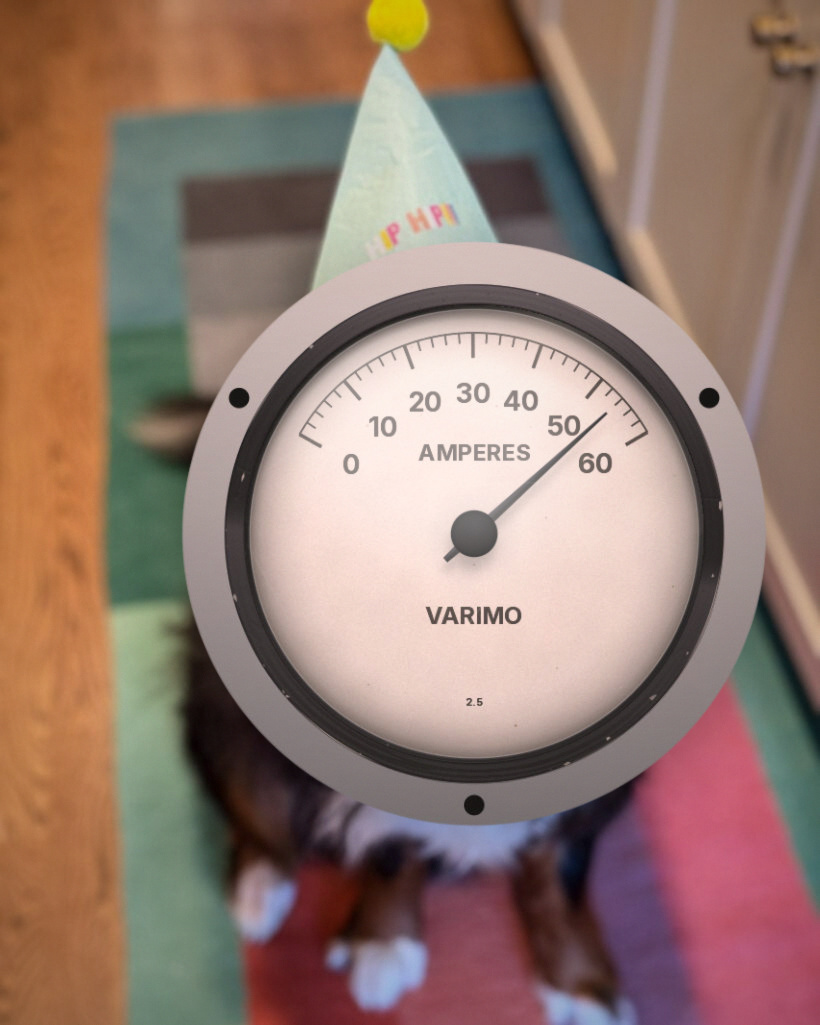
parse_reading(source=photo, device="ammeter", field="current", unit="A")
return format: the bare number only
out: 54
